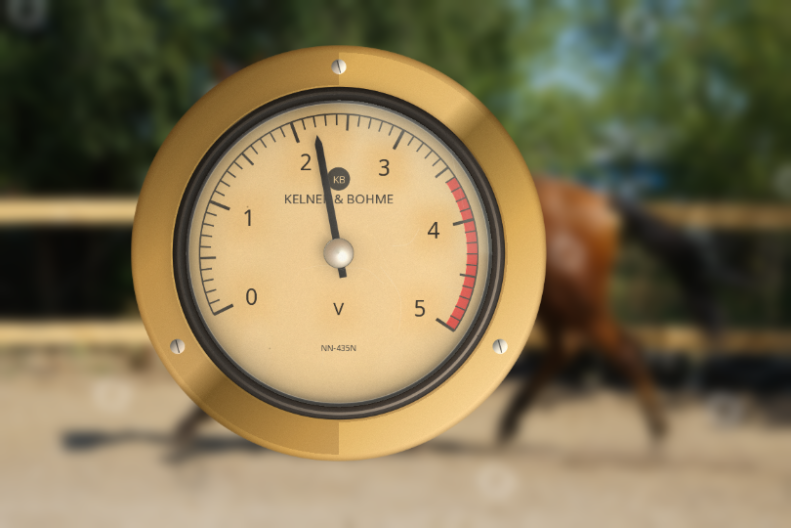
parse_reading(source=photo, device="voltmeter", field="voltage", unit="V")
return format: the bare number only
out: 2.2
